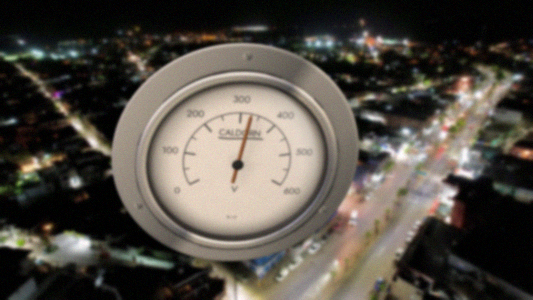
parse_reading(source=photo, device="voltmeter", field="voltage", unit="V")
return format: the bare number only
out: 325
